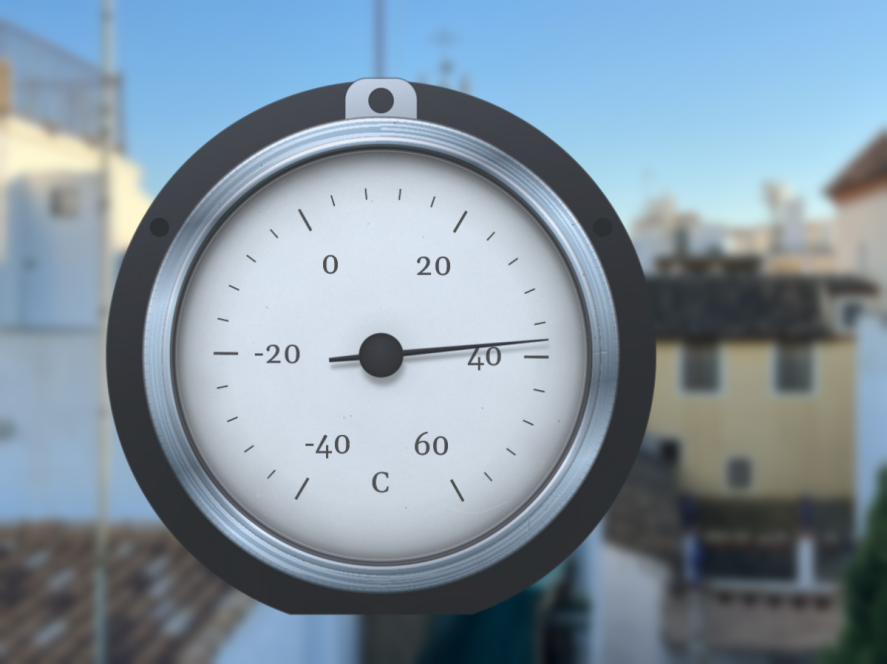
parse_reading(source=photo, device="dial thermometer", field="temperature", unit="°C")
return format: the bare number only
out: 38
